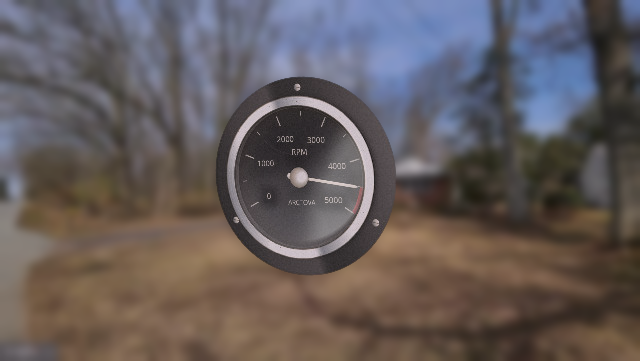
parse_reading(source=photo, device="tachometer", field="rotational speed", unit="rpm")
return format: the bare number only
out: 4500
